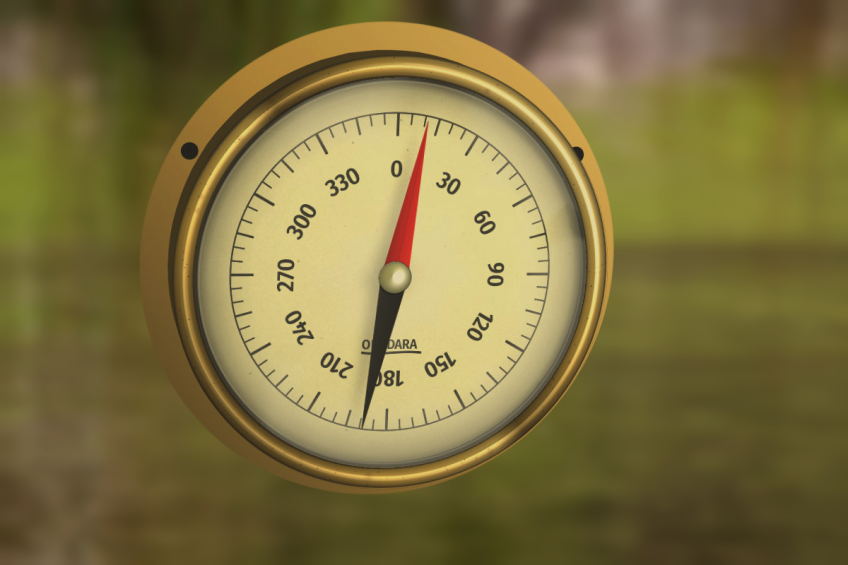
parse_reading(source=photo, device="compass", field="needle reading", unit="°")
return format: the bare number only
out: 10
